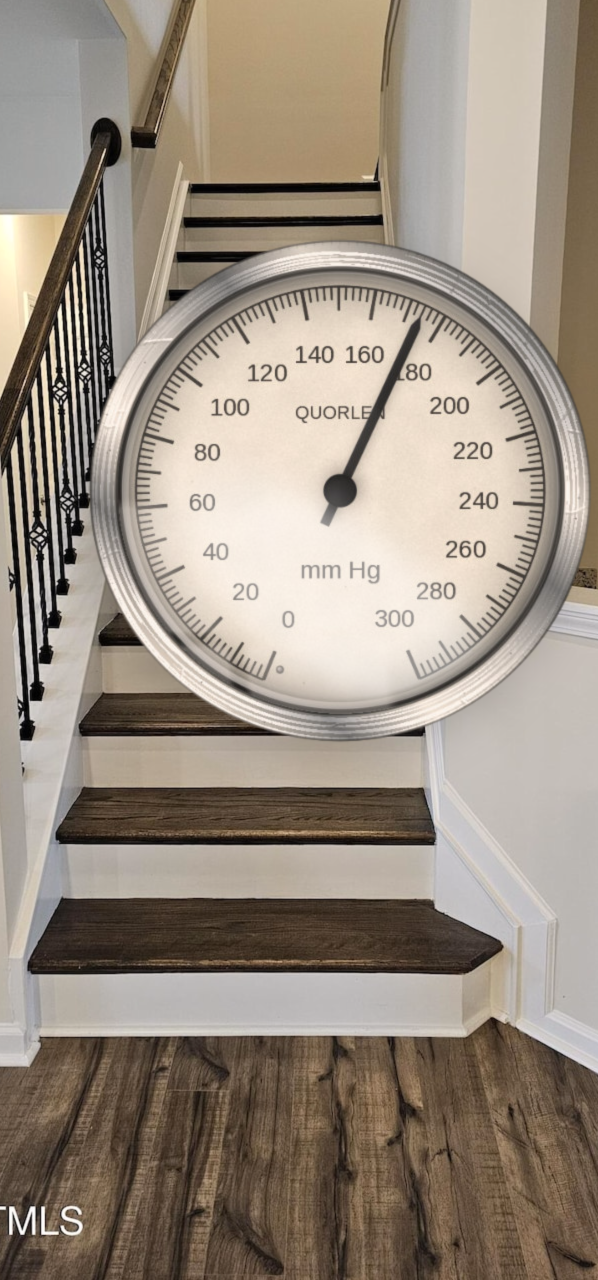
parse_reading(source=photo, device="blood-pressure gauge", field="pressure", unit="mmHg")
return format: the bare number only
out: 174
